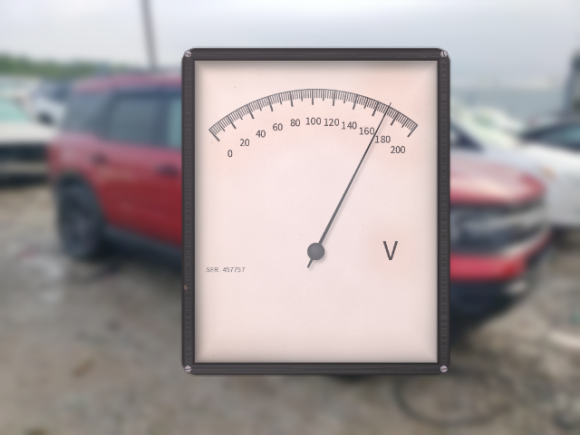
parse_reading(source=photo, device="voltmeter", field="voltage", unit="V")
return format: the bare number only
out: 170
